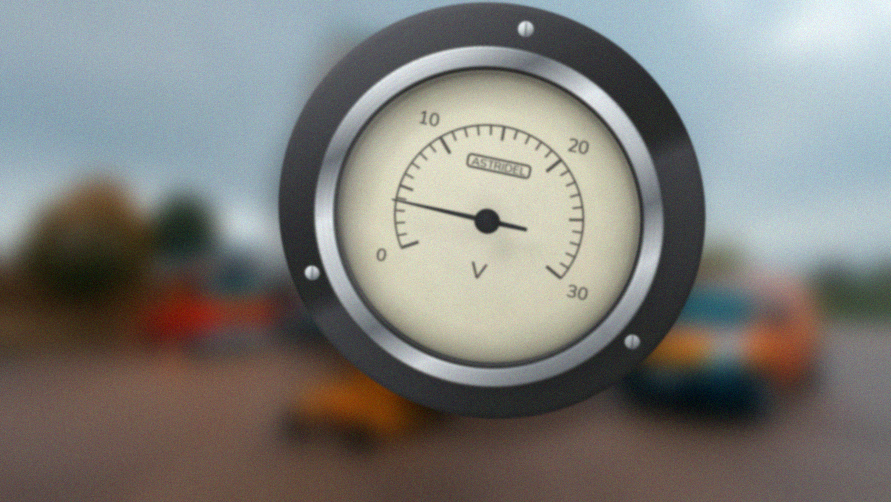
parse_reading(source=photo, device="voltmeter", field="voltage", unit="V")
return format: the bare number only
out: 4
